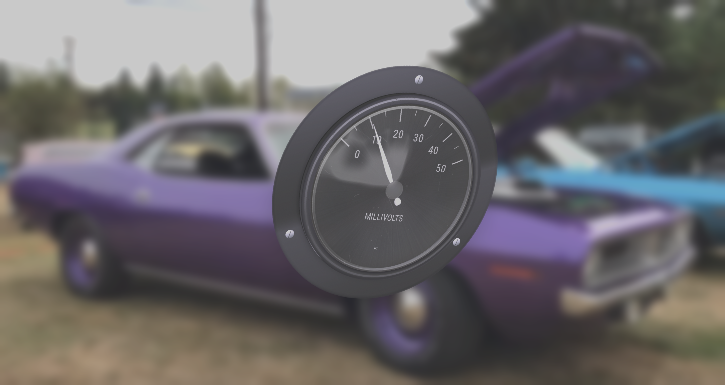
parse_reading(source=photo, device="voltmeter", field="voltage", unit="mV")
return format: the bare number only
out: 10
